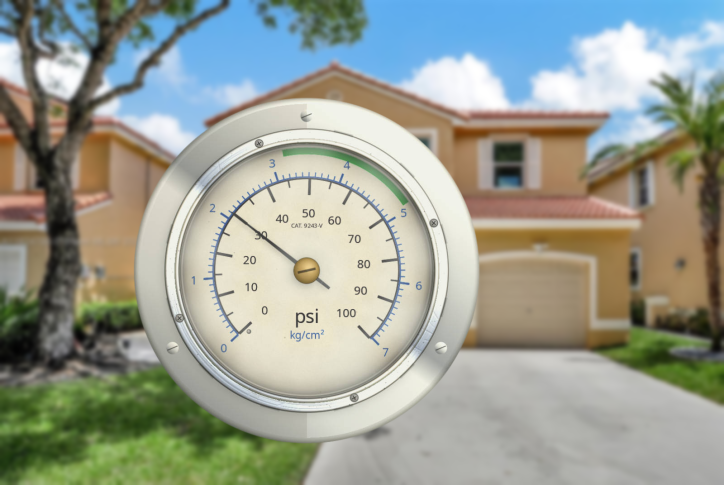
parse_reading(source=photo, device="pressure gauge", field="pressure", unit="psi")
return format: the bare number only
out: 30
